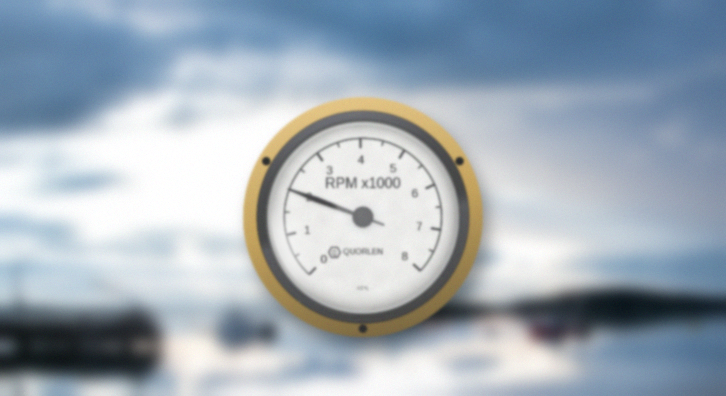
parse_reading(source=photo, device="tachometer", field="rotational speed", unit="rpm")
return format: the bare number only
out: 2000
